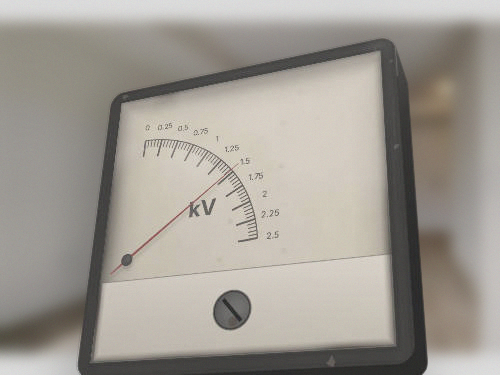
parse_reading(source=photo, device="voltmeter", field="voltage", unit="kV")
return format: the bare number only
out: 1.5
